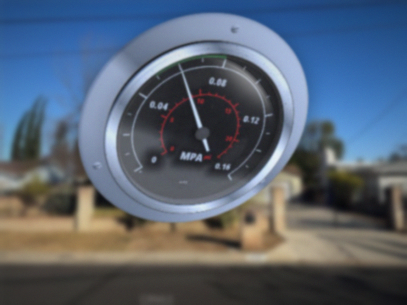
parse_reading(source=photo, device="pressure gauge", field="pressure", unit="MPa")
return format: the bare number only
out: 0.06
